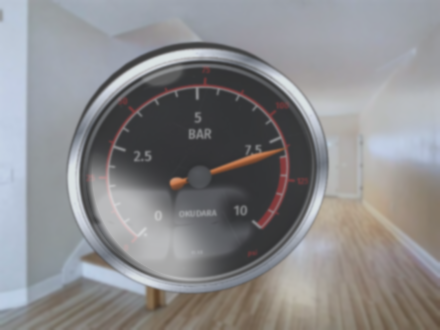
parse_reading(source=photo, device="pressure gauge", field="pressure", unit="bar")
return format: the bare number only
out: 7.75
